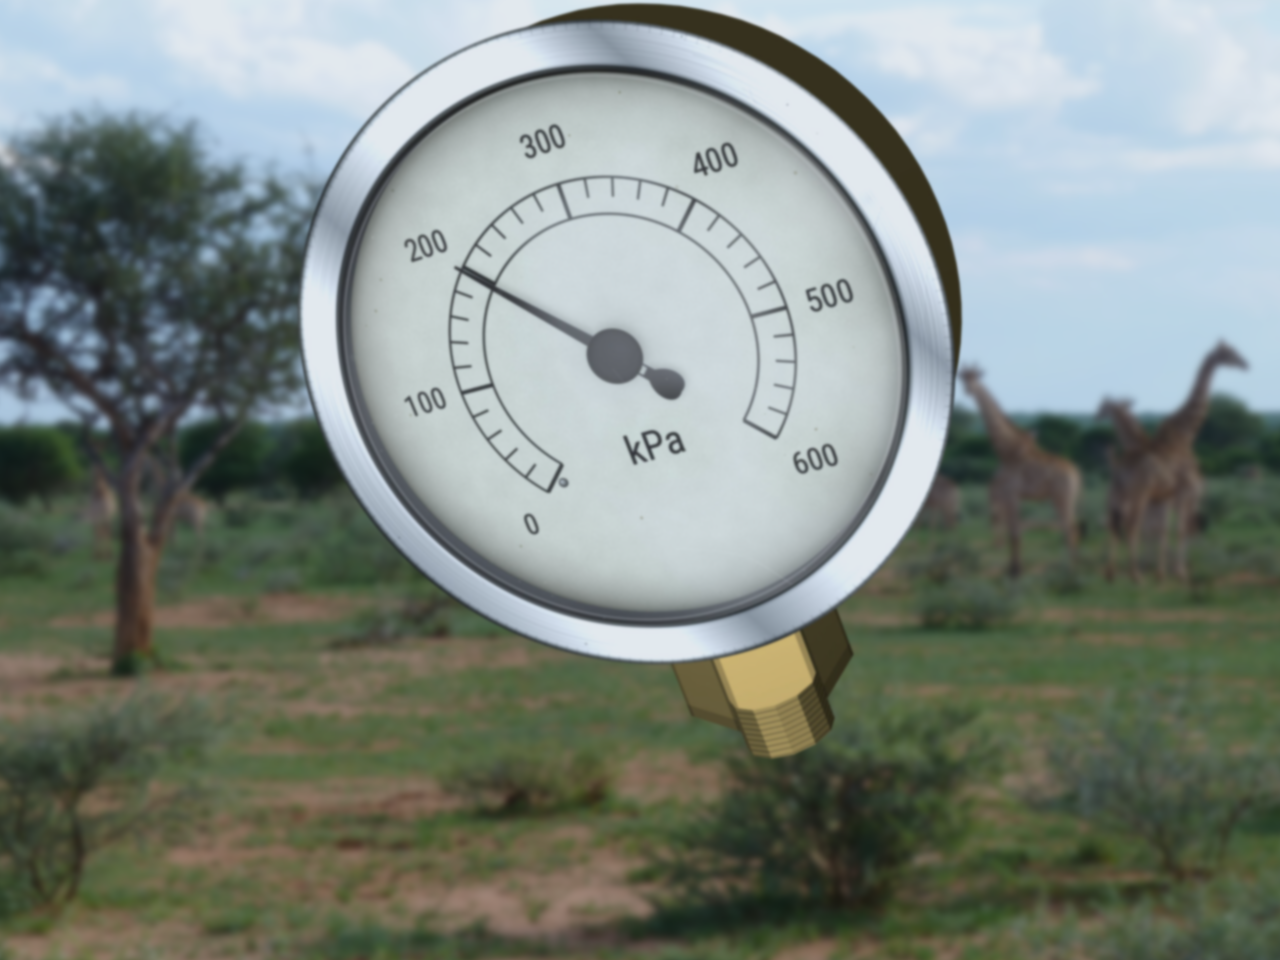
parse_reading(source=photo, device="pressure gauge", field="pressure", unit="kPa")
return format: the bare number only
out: 200
